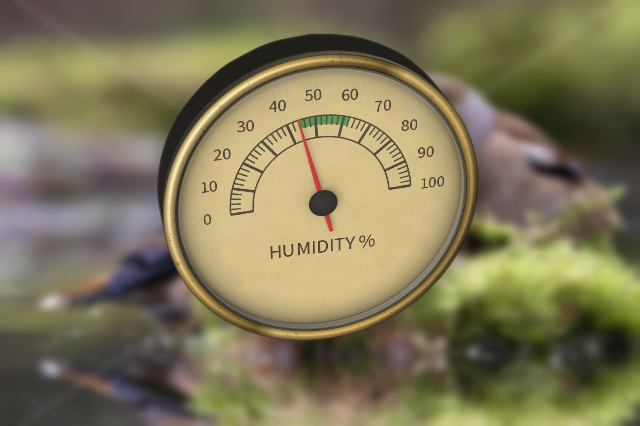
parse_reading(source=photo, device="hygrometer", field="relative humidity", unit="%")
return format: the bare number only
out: 44
